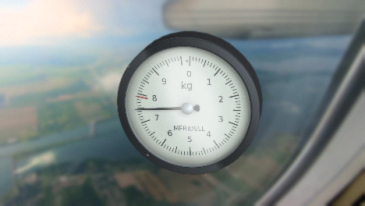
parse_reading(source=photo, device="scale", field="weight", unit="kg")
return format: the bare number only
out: 7.5
